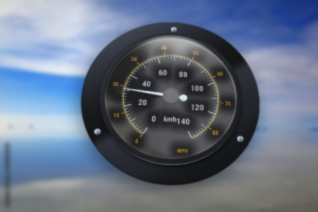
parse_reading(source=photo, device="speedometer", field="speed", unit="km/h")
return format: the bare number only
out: 30
